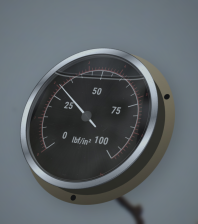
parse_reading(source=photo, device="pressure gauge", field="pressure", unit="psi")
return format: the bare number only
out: 30
